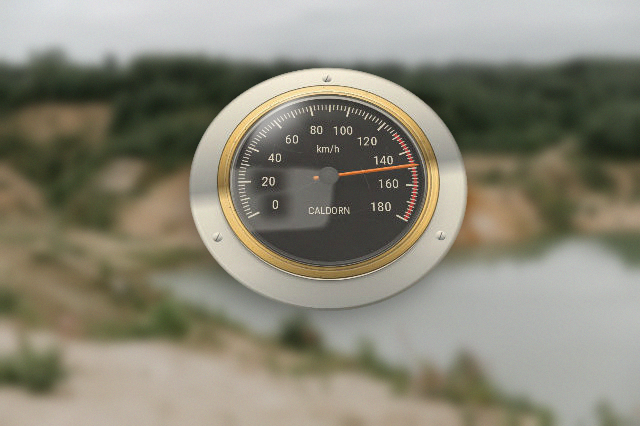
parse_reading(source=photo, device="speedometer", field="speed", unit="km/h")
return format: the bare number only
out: 150
